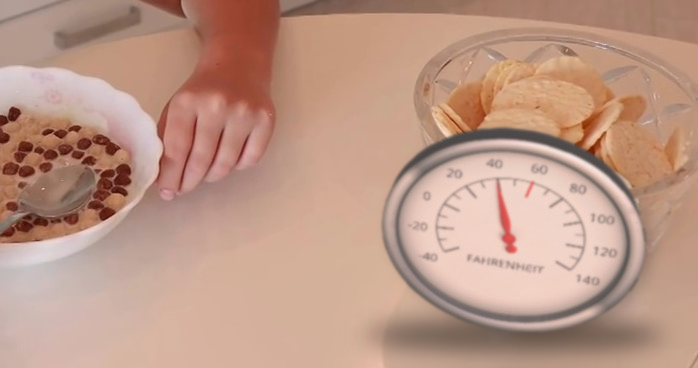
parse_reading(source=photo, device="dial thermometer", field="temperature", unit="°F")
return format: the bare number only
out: 40
